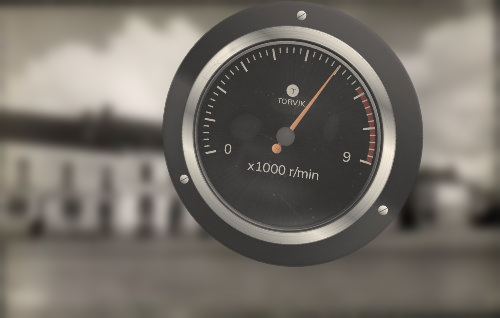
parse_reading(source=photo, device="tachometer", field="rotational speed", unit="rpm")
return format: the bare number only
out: 6000
